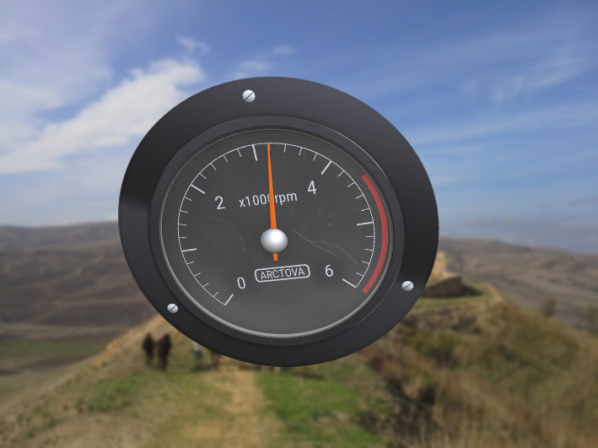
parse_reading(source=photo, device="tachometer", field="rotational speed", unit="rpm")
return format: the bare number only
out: 3200
